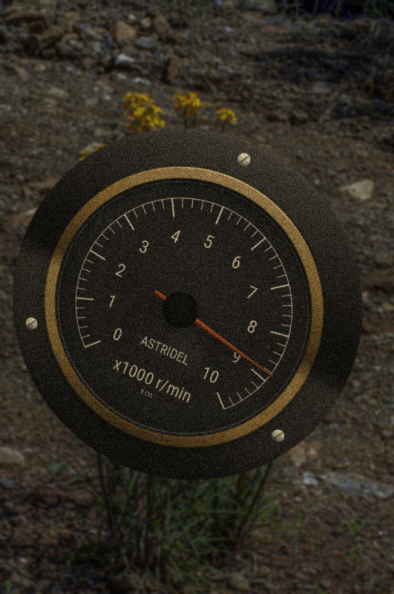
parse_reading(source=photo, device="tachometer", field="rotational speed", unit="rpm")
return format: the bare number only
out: 8800
